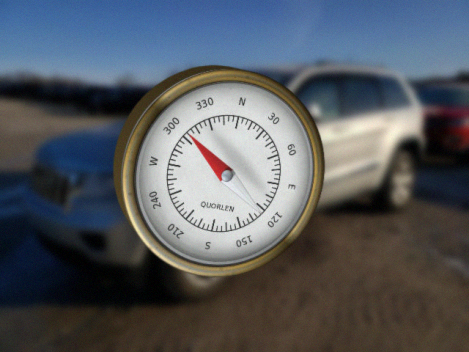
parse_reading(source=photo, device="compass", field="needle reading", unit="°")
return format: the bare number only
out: 305
